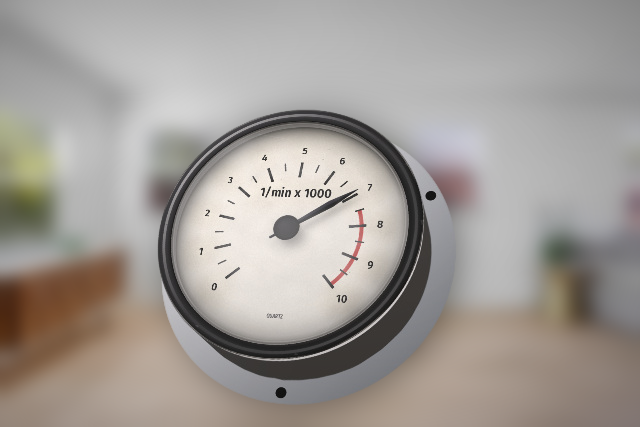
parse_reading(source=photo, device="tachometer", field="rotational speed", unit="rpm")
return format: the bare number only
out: 7000
